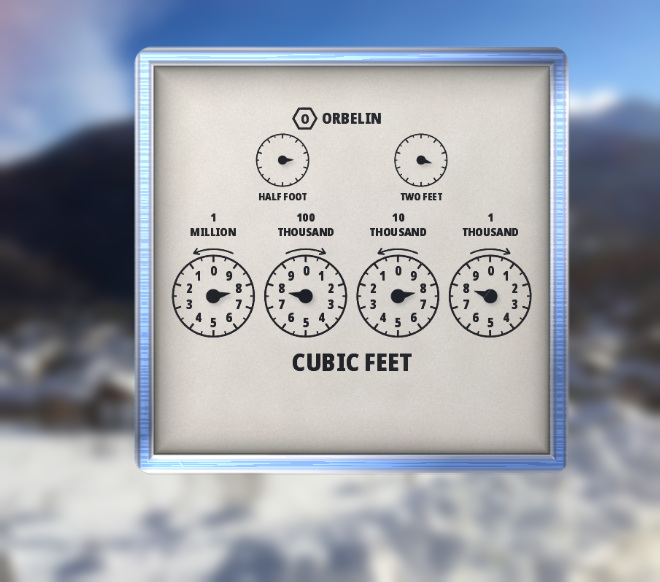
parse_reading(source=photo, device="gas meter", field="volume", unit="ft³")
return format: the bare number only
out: 777800
